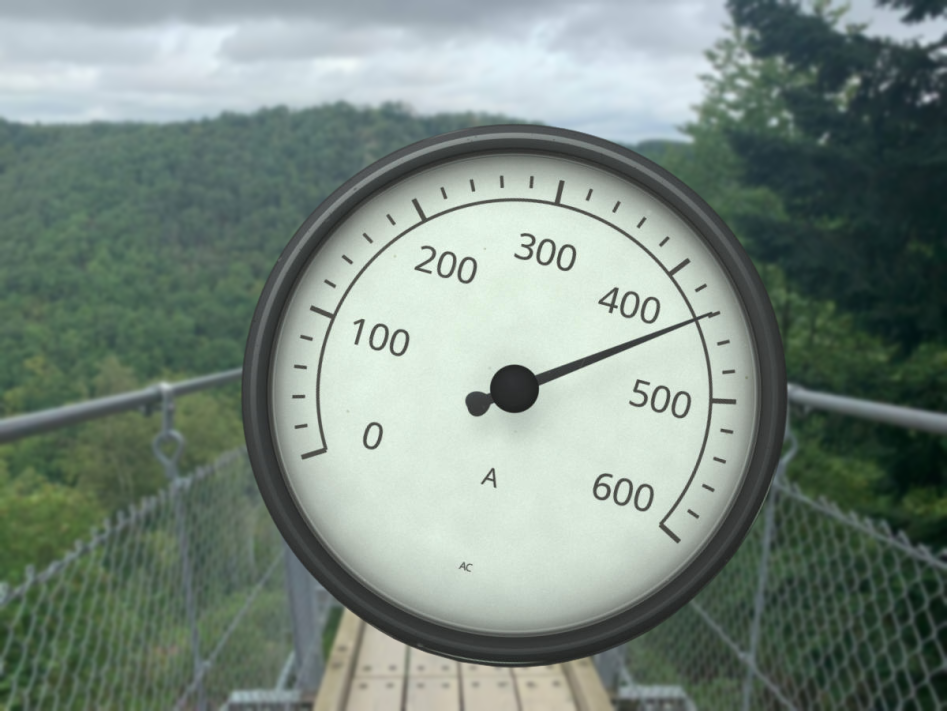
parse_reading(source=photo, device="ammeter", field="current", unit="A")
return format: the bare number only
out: 440
